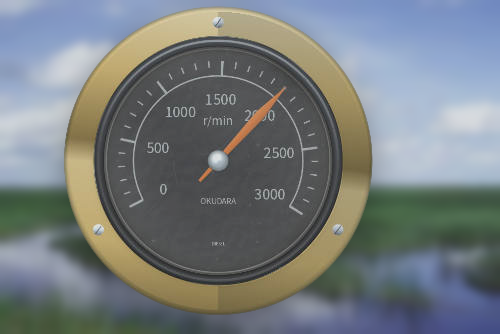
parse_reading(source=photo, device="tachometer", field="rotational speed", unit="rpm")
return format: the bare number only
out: 2000
